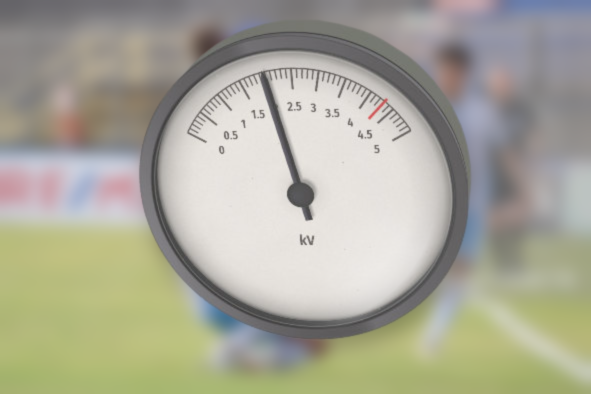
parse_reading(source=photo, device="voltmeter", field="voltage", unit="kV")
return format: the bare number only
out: 2
